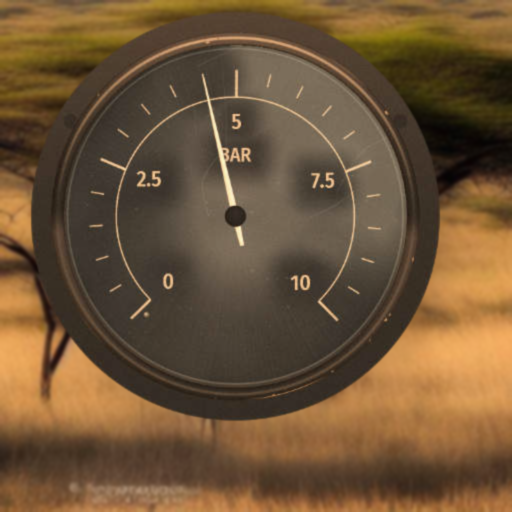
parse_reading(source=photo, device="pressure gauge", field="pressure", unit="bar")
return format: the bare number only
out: 4.5
